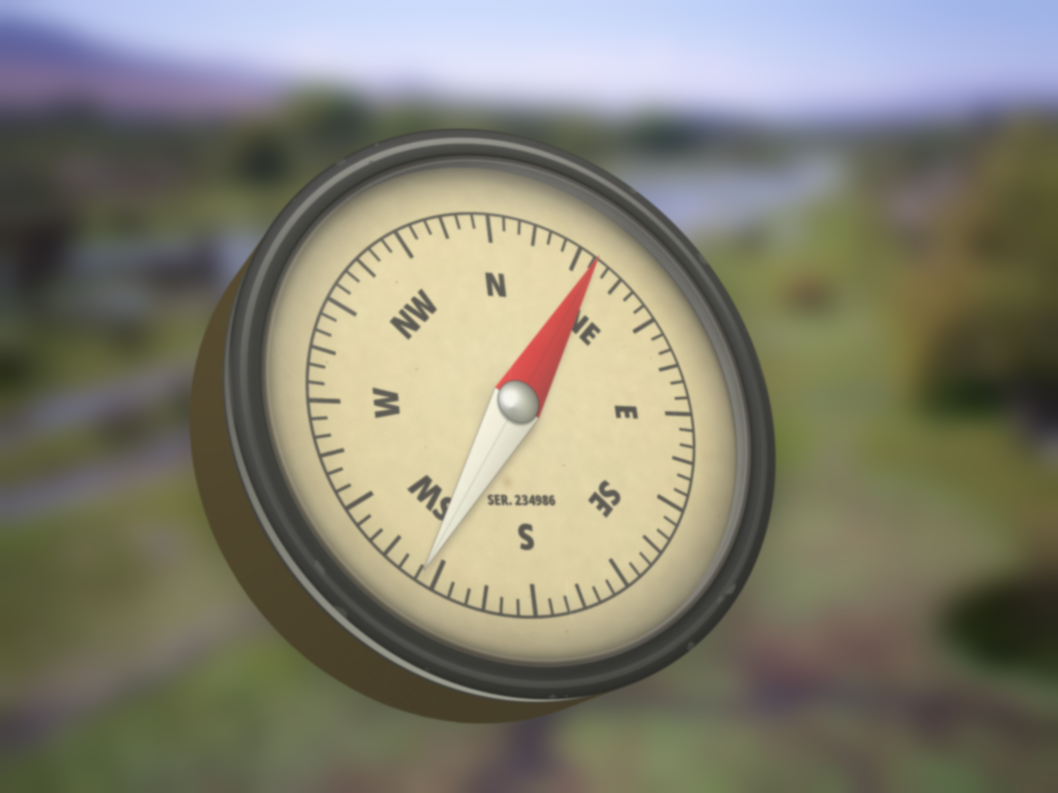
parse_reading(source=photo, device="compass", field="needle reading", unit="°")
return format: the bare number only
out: 35
